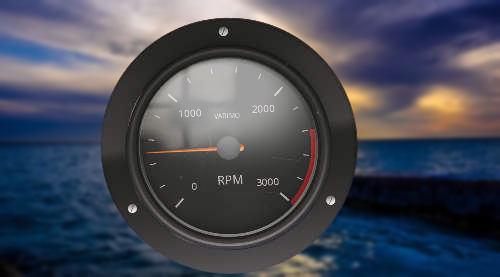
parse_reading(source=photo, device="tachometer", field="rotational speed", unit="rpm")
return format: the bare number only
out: 500
